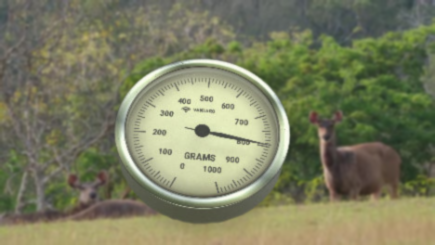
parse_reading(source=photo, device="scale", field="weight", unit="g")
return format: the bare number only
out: 800
